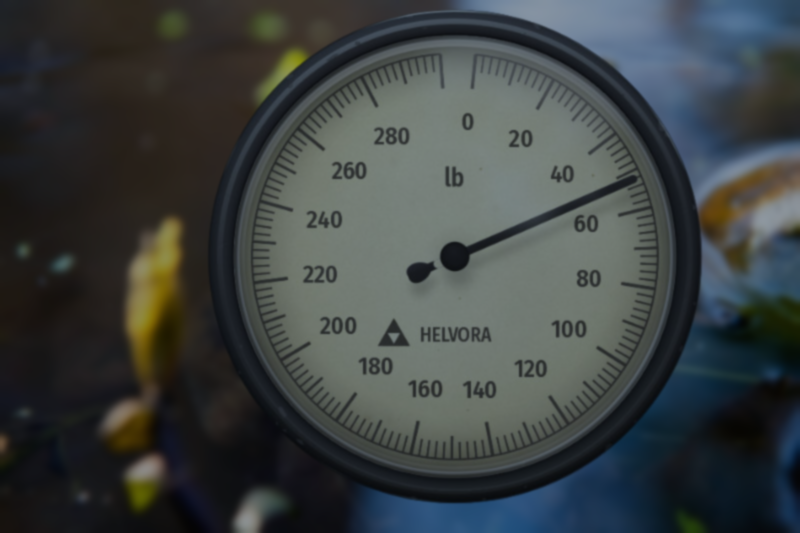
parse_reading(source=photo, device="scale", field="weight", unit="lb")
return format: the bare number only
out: 52
